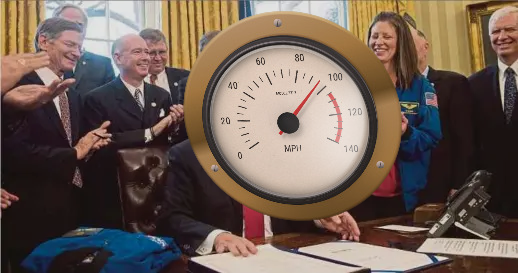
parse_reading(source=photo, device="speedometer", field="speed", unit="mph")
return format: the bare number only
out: 95
